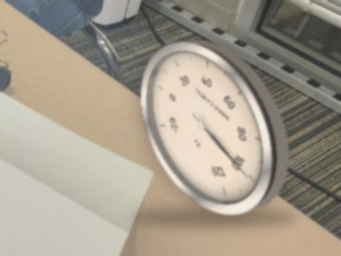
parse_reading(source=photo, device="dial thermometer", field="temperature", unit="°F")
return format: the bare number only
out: 100
